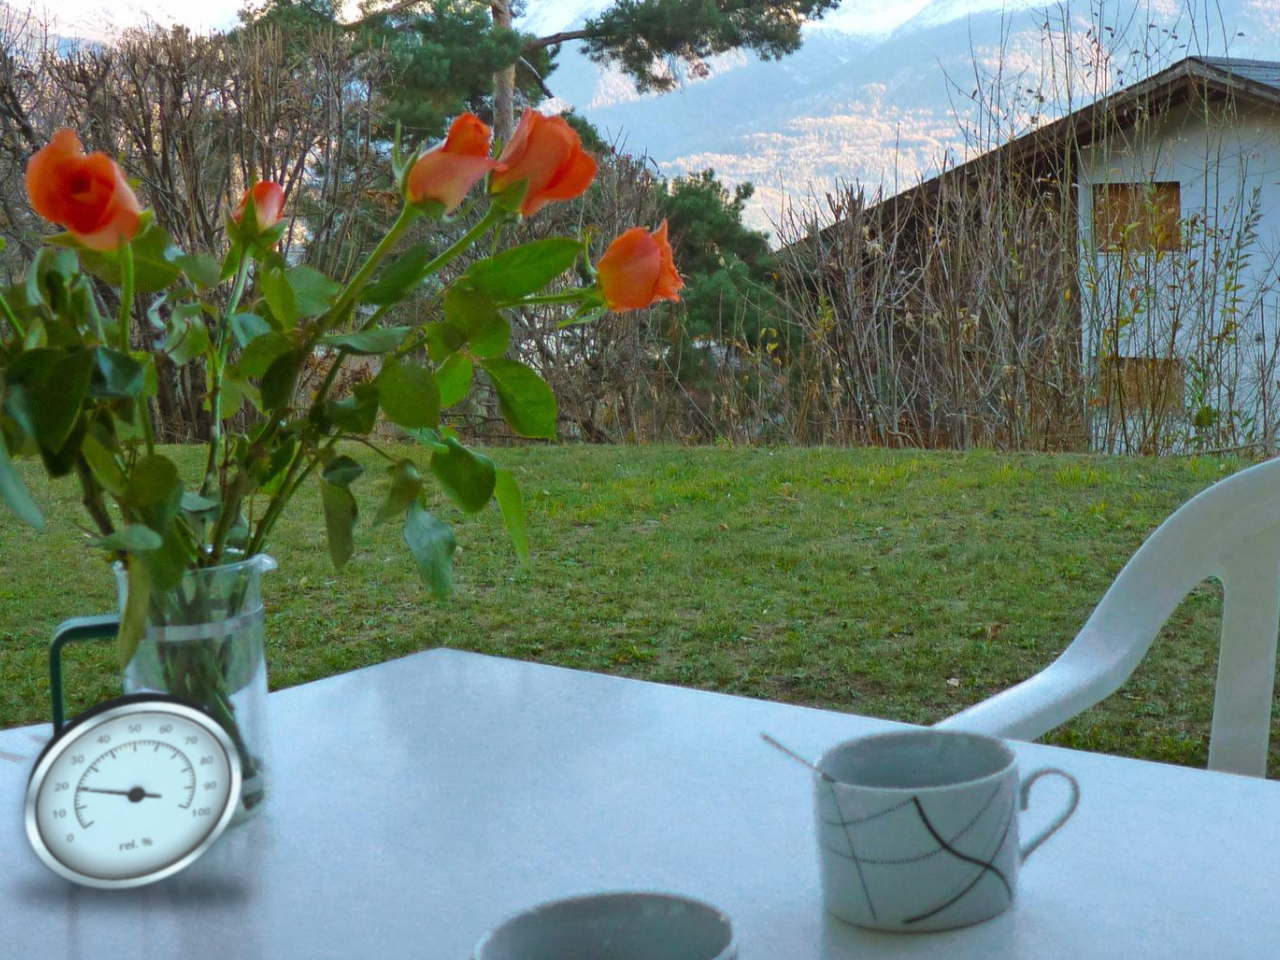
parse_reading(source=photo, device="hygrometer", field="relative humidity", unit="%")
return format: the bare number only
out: 20
